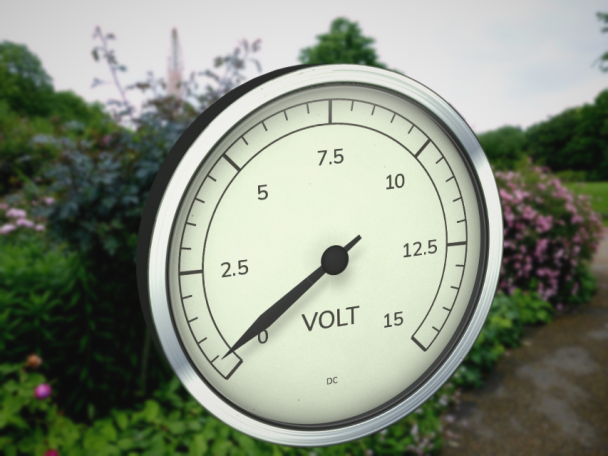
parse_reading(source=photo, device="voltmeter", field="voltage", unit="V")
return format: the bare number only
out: 0.5
